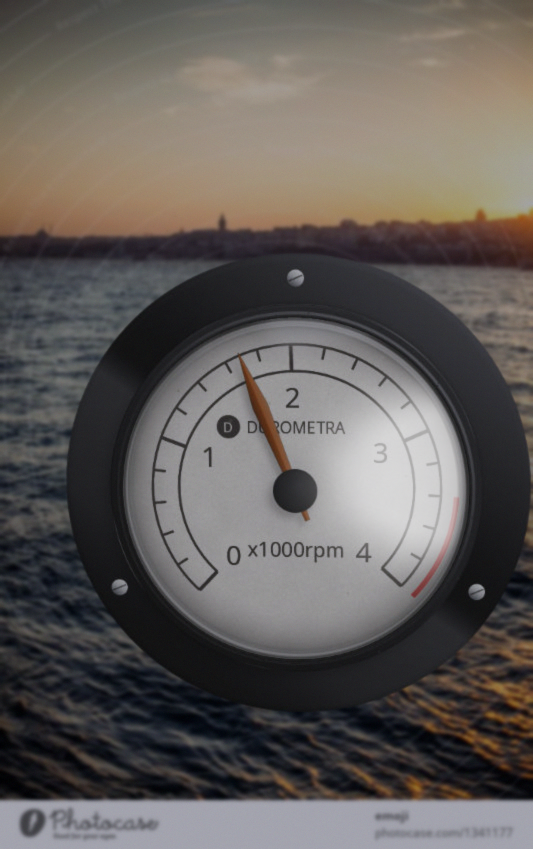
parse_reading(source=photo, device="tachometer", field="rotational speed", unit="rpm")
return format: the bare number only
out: 1700
